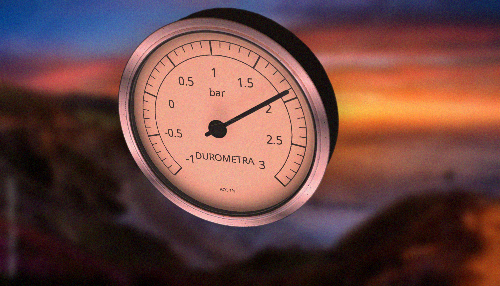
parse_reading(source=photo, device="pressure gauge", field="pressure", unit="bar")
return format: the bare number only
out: 1.9
